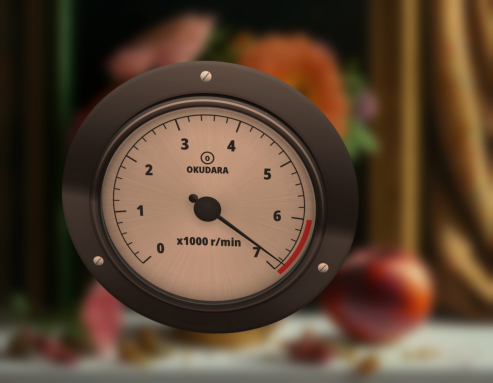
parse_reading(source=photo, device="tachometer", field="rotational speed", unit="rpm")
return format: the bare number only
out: 6800
